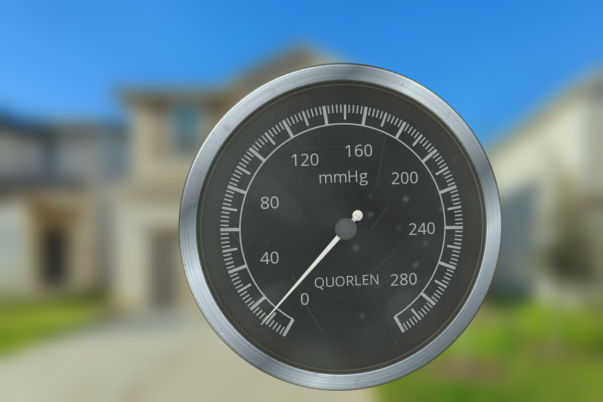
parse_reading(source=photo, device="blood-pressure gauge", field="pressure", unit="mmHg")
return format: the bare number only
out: 12
